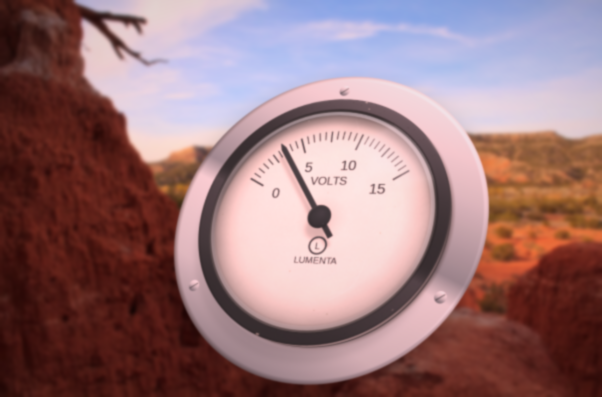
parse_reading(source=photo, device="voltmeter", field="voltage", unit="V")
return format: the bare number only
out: 3.5
